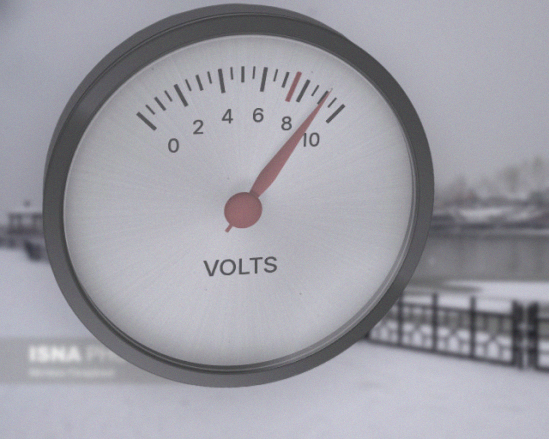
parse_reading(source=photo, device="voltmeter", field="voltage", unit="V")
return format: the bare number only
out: 9
